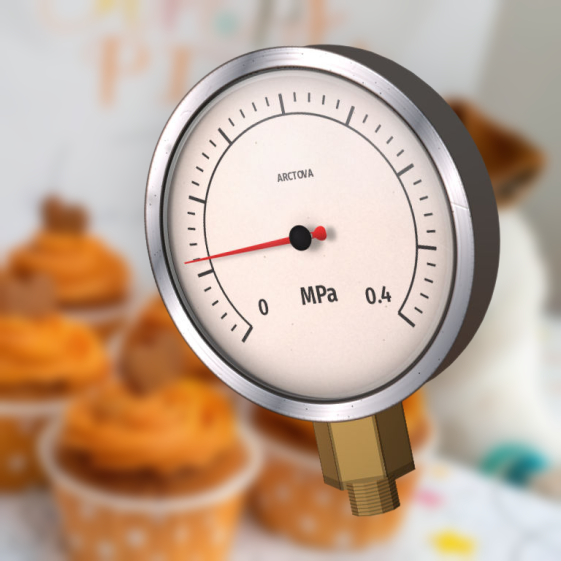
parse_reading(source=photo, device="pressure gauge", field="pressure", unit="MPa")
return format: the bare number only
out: 0.06
